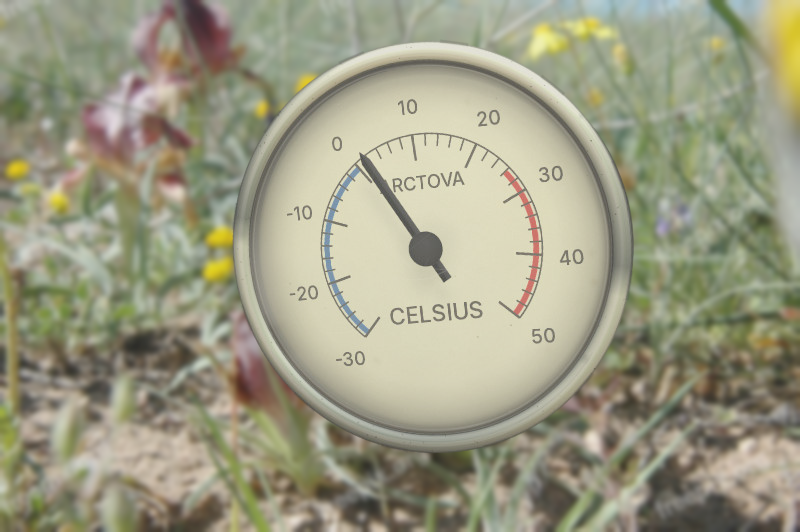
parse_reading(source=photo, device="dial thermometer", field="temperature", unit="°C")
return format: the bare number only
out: 2
